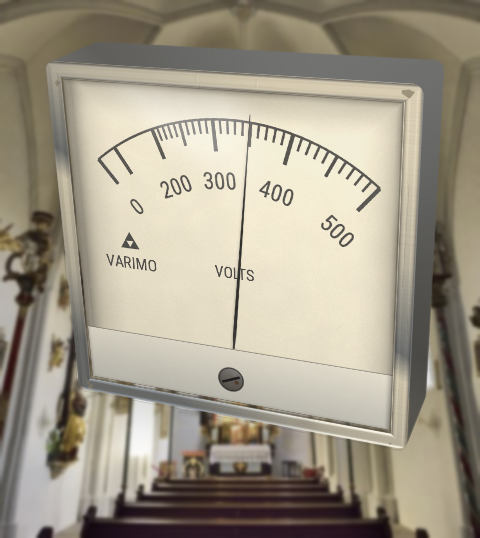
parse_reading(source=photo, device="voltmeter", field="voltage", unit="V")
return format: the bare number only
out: 350
